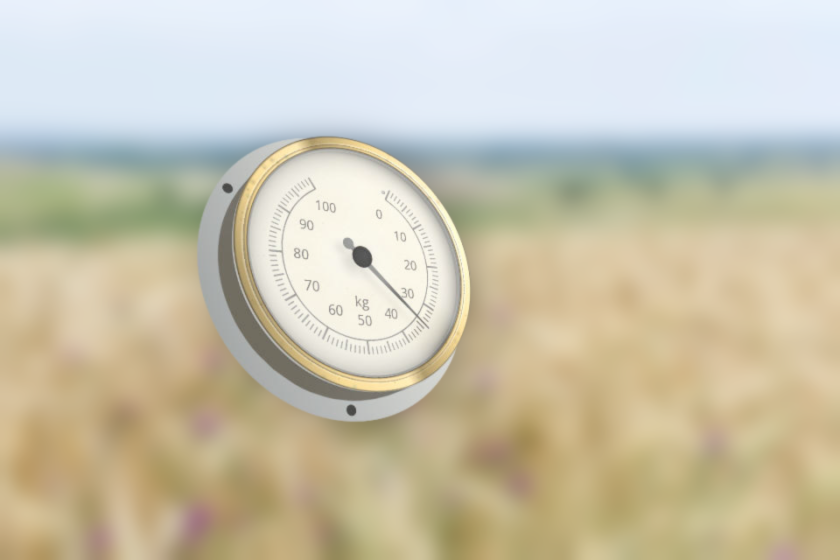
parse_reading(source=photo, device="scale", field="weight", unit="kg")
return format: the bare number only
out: 35
